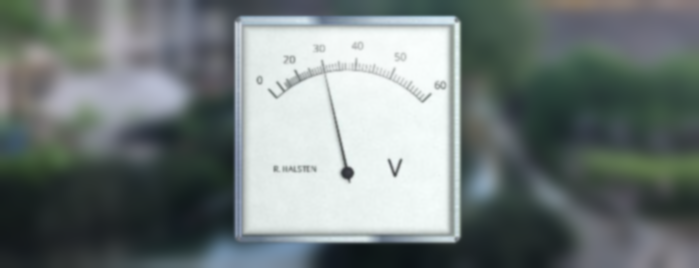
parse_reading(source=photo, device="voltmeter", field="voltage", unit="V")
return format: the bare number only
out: 30
